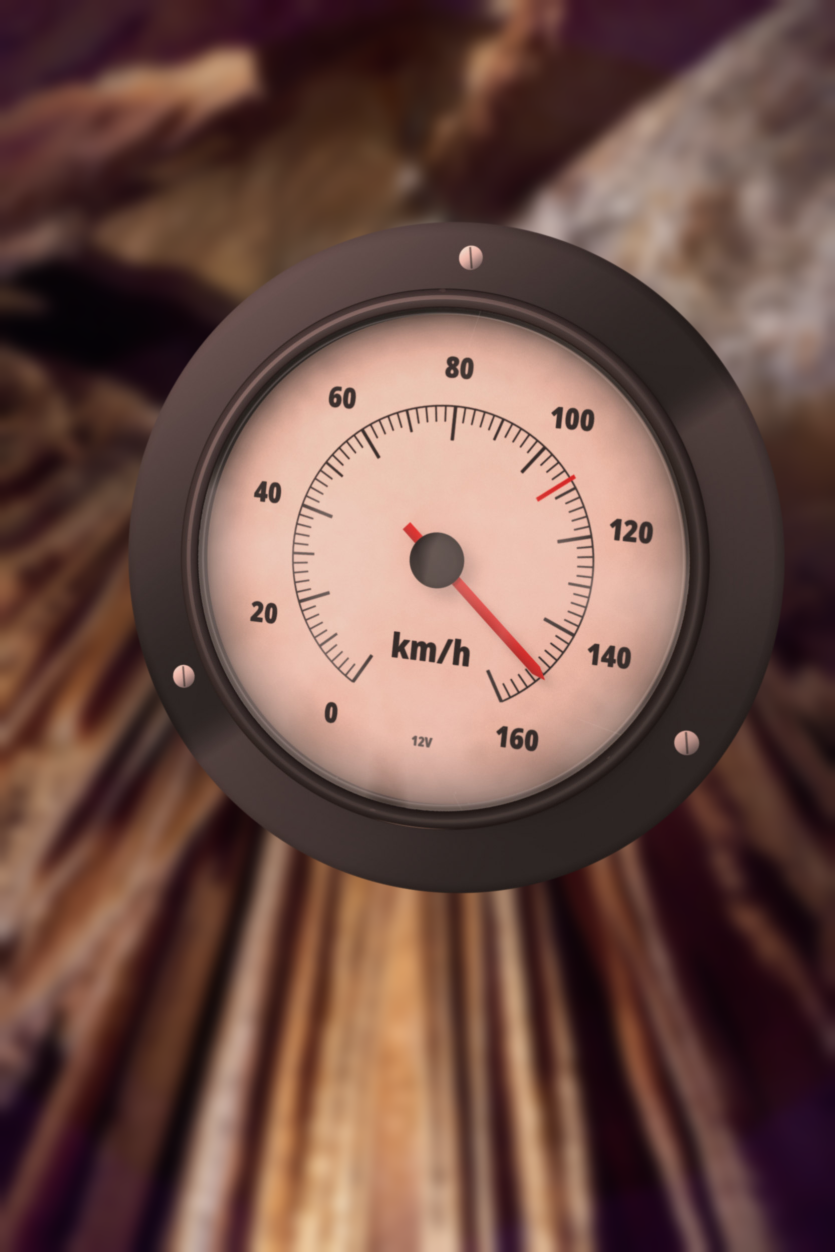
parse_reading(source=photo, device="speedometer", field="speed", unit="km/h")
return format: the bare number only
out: 150
